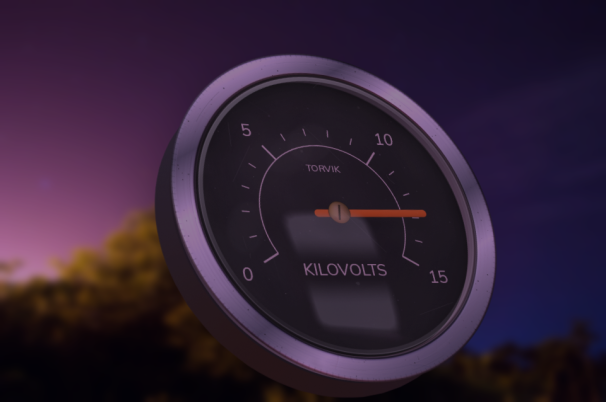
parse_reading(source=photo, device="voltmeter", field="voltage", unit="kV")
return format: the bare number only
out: 13
